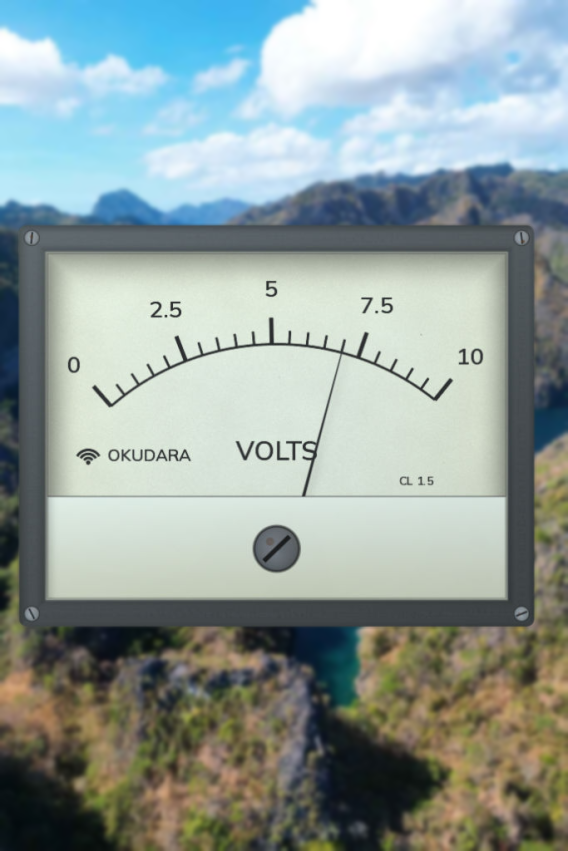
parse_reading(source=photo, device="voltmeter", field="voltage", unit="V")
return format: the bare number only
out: 7
